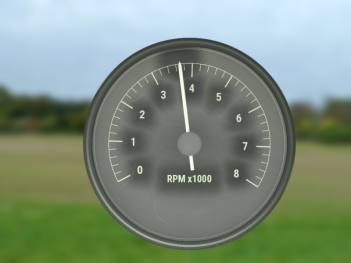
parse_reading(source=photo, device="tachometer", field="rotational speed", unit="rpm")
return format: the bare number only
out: 3700
